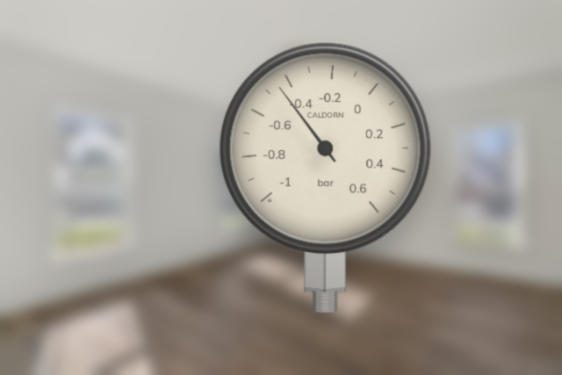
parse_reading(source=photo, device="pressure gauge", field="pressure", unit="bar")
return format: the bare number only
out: -0.45
